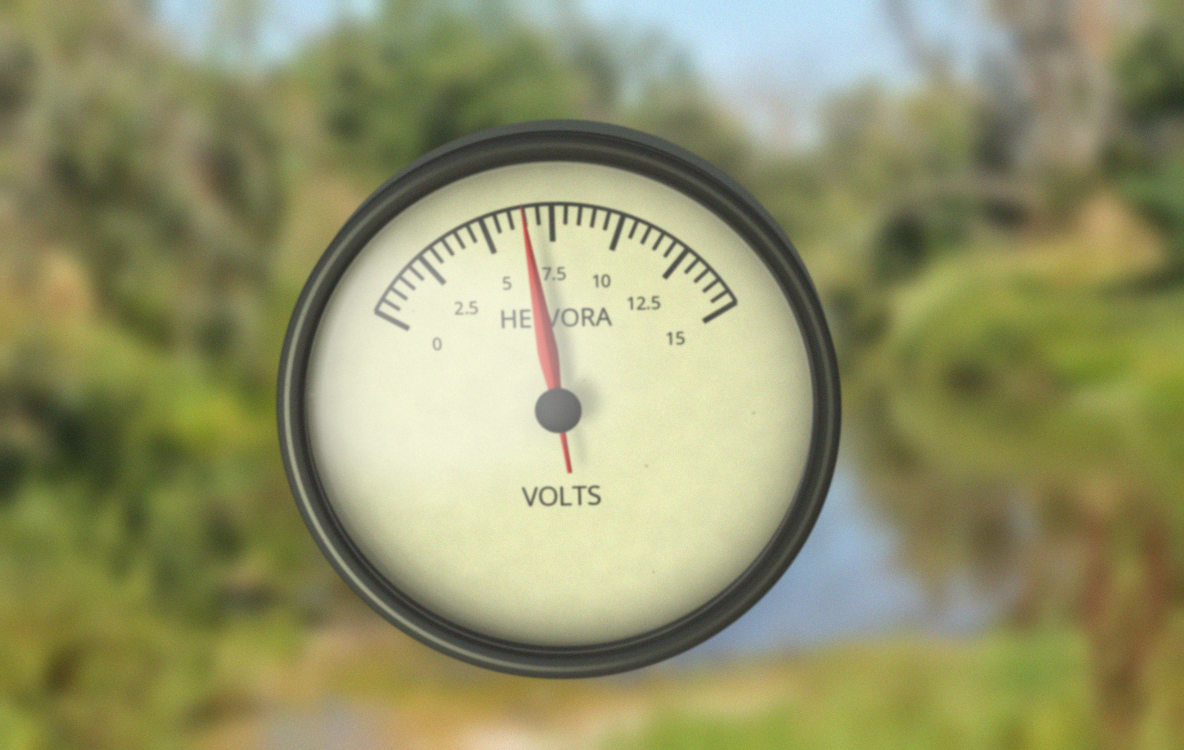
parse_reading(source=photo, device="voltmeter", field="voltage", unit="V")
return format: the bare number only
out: 6.5
